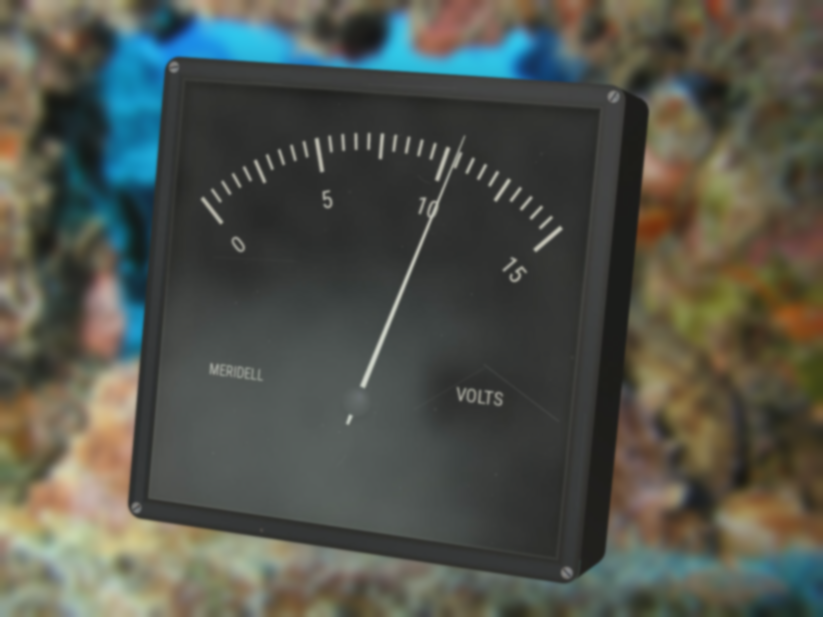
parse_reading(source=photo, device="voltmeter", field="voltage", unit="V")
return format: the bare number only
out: 10.5
